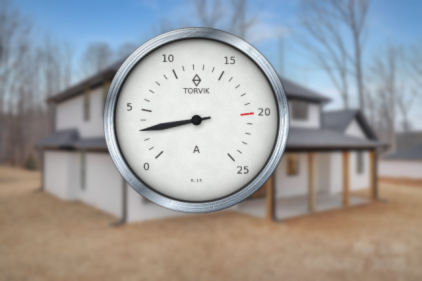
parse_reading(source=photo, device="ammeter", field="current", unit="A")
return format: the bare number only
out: 3
